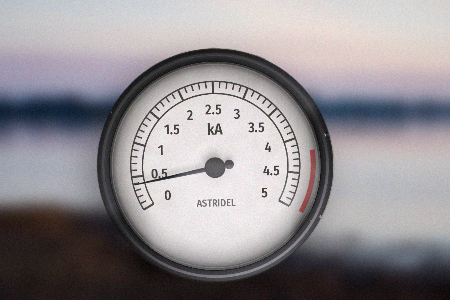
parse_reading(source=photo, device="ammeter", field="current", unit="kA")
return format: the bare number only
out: 0.4
